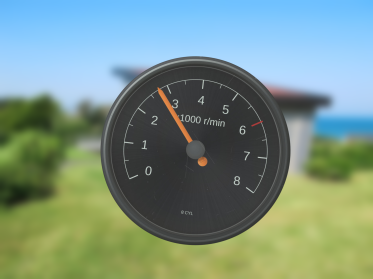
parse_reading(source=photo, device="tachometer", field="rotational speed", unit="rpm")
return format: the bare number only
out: 2750
